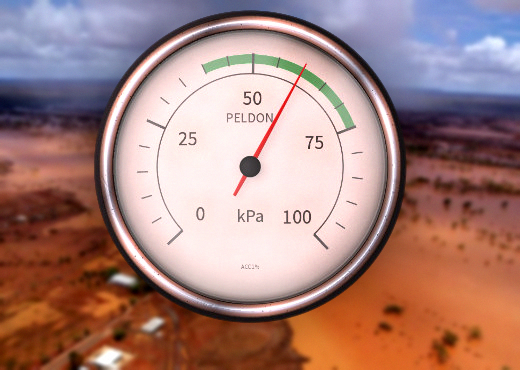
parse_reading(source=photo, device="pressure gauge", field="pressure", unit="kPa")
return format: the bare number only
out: 60
